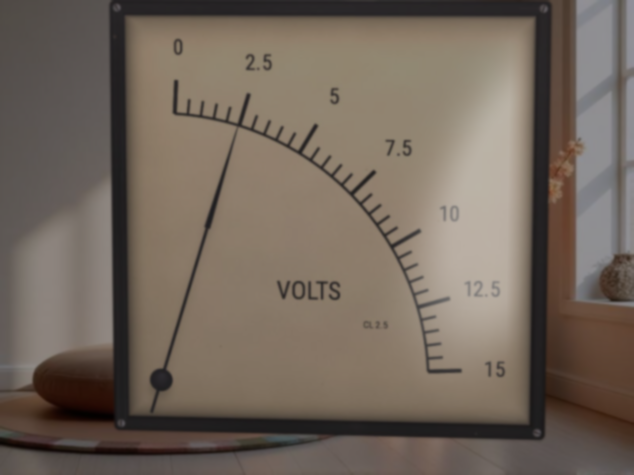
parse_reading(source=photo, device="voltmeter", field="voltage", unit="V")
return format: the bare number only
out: 2.5
